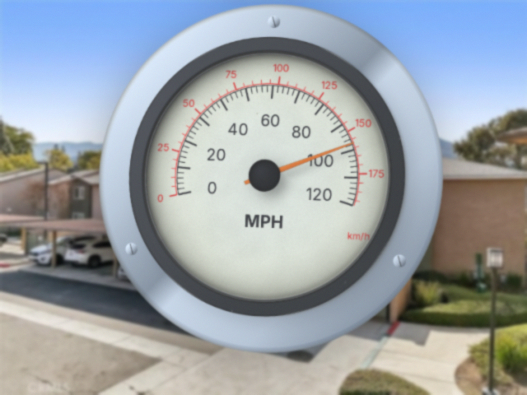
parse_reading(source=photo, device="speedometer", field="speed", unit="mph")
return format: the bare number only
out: 98
